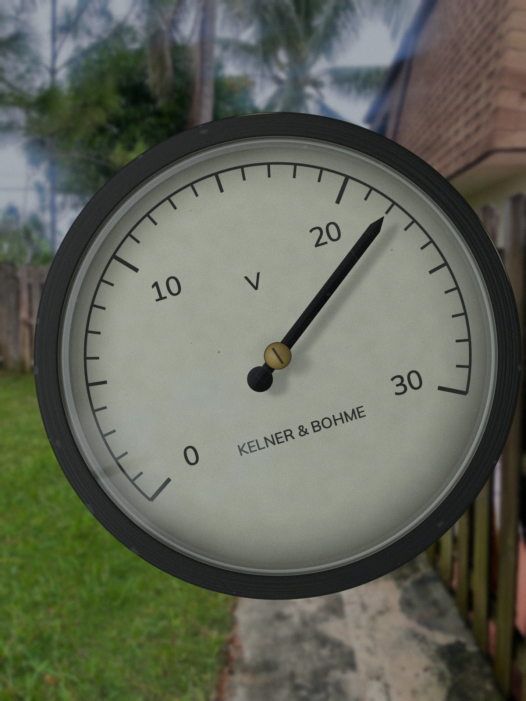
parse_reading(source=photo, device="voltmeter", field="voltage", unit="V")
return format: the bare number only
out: 22
